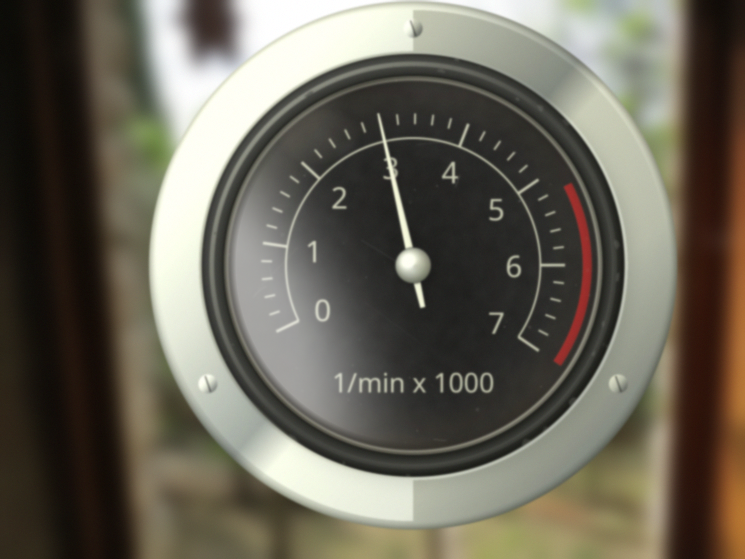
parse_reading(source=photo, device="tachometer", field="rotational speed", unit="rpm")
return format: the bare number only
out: 3000
